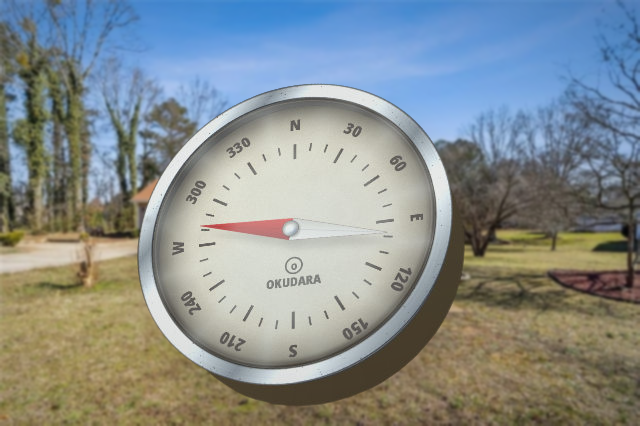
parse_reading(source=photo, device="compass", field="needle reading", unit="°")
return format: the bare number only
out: 280
